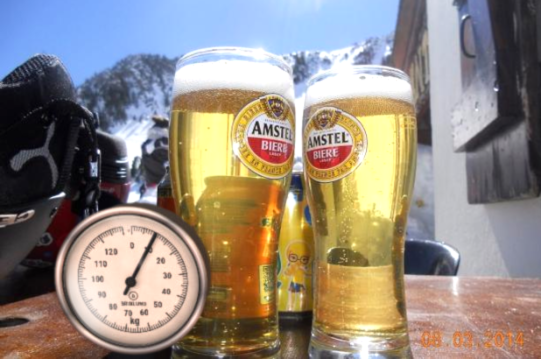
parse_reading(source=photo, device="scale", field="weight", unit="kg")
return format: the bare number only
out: 10
